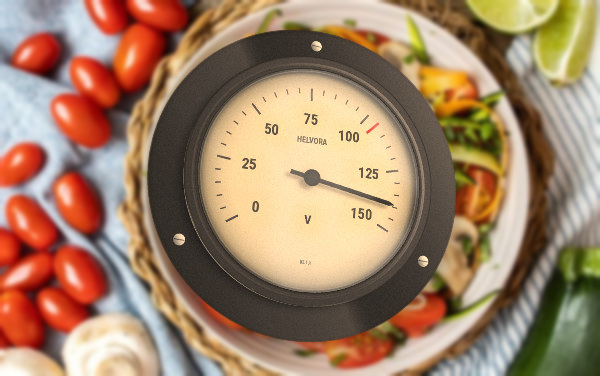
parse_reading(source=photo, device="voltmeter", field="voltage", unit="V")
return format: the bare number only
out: 140
